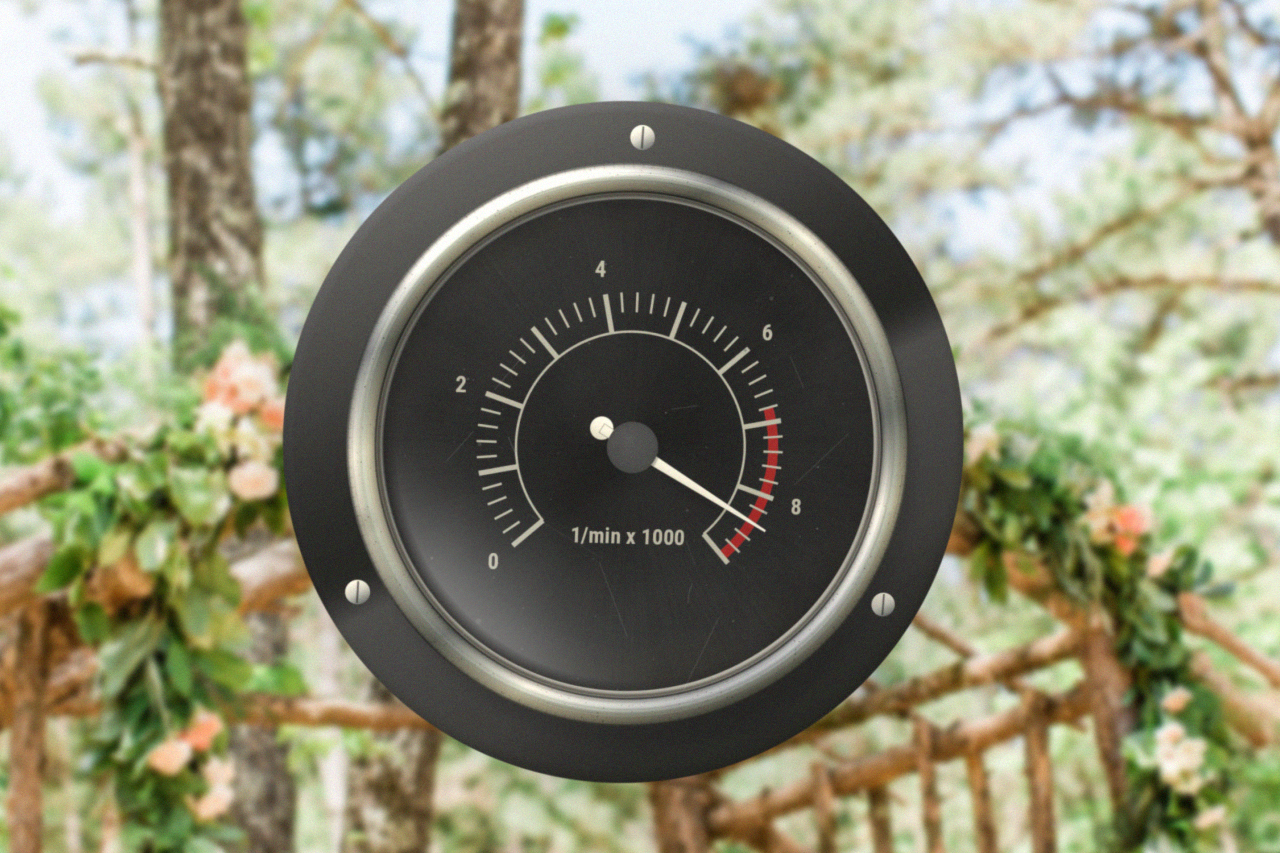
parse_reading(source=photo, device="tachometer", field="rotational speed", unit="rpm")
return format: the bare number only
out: 8400
